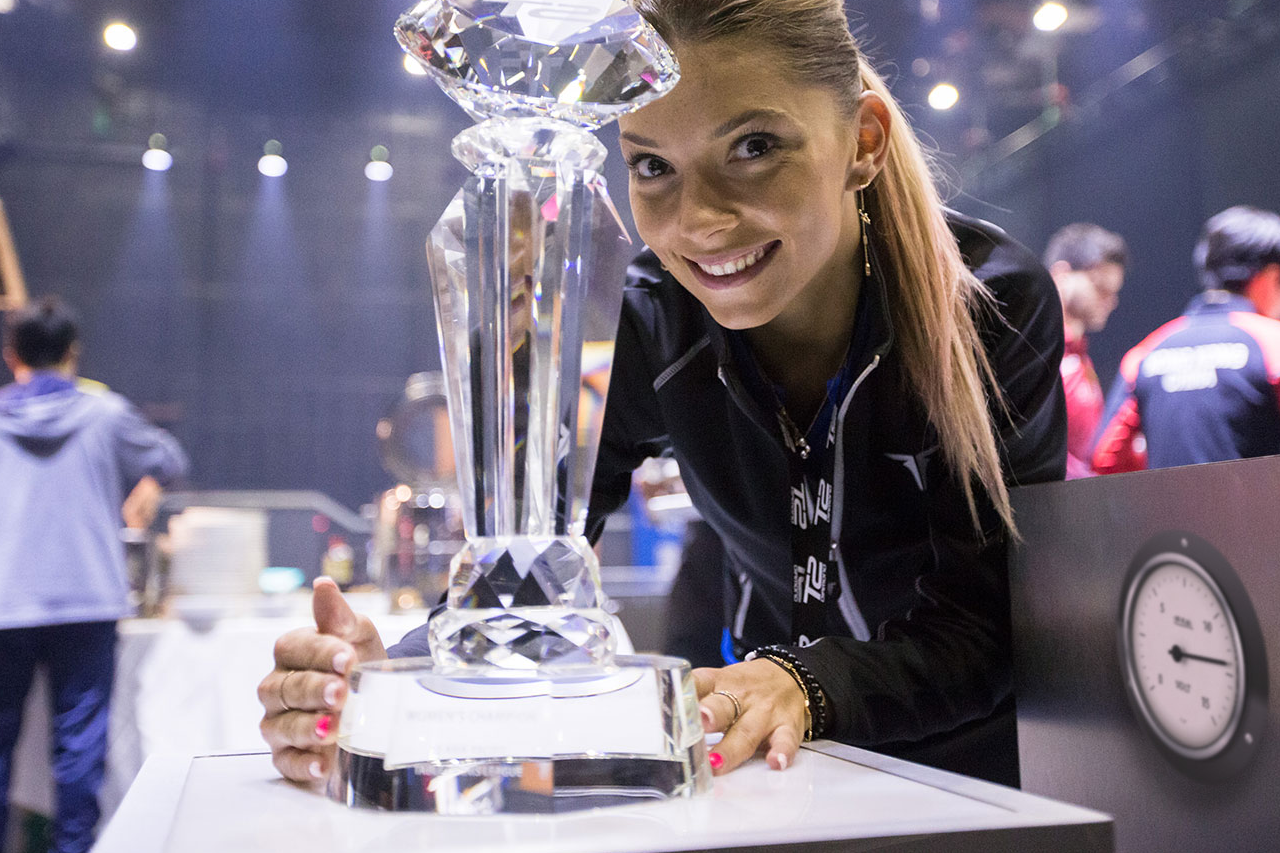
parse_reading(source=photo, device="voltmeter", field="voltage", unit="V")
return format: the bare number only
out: 12
